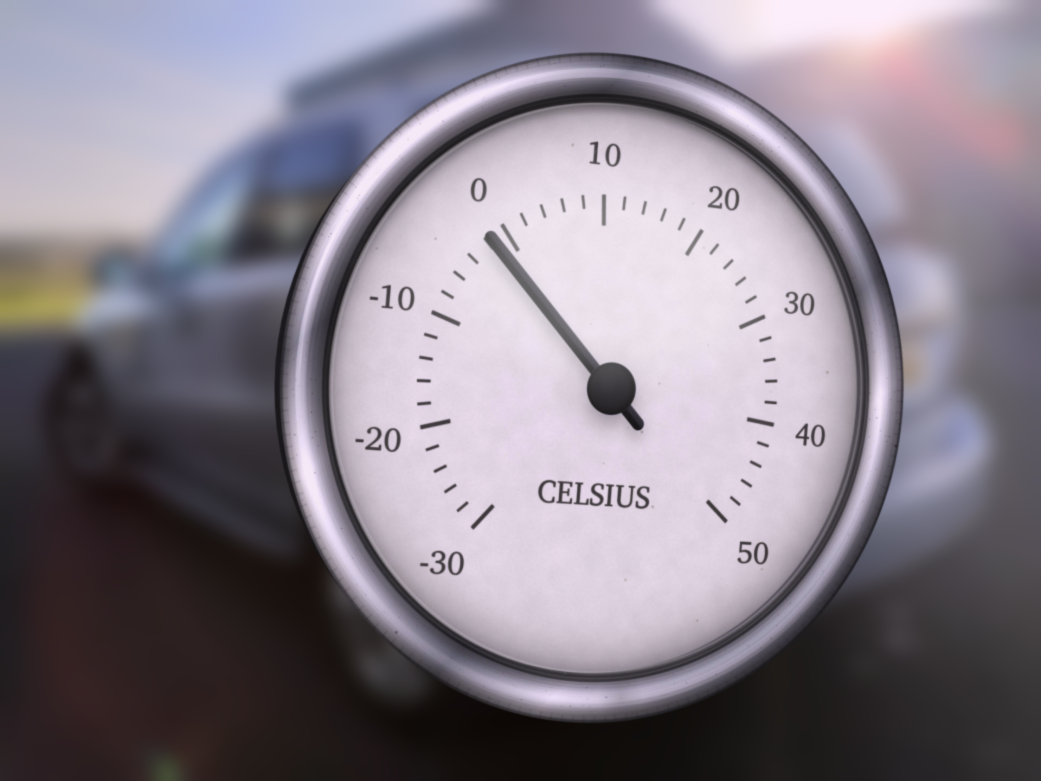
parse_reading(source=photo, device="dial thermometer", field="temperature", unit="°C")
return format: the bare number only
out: -2
